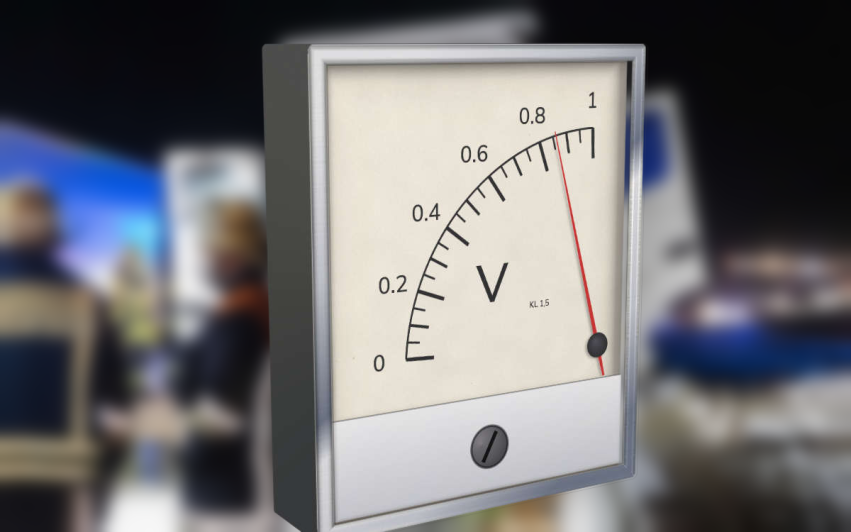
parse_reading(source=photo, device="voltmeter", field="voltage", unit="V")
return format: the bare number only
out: 0.85
